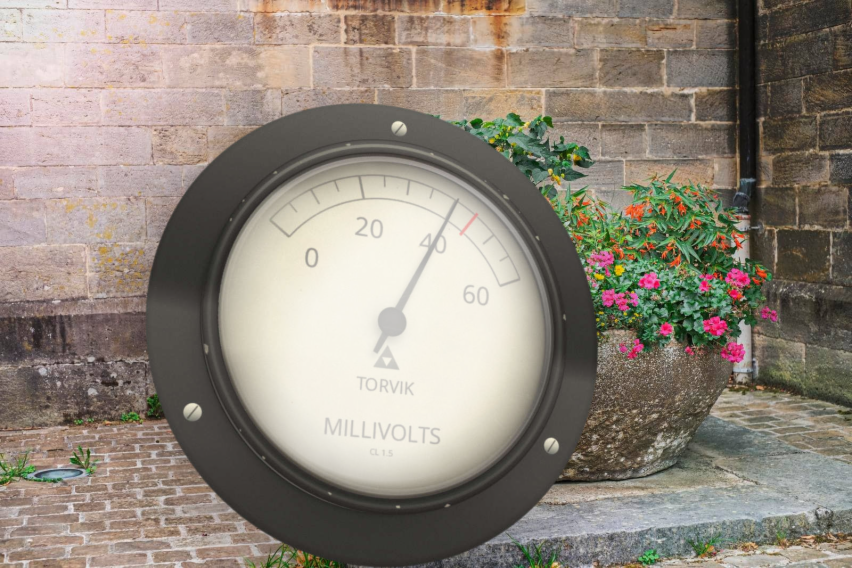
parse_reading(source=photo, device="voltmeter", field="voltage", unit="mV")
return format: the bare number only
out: 40
